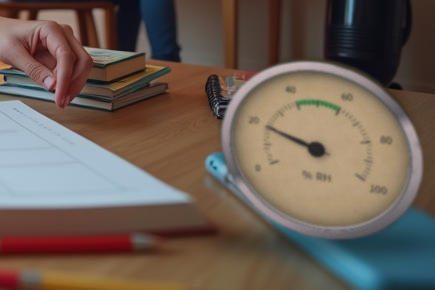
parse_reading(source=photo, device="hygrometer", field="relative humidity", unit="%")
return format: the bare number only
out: 20
